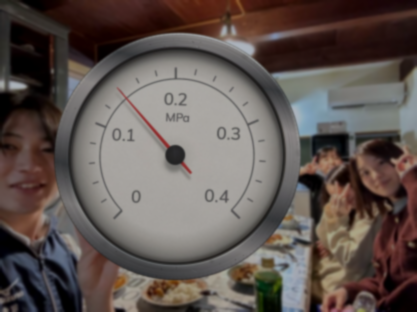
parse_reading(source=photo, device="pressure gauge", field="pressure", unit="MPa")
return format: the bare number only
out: 0.14
